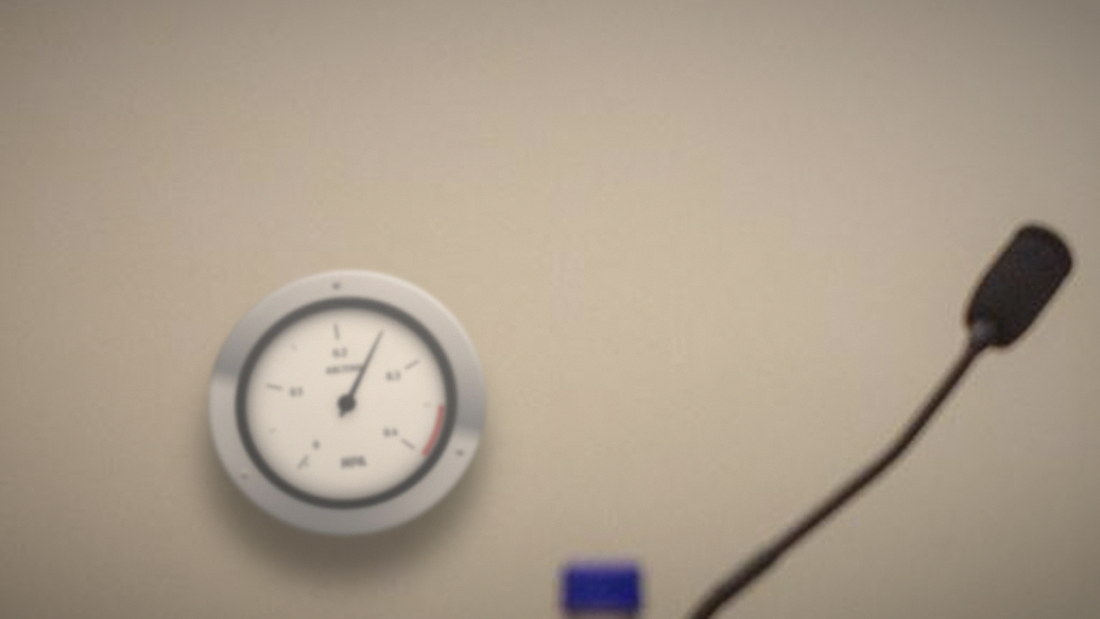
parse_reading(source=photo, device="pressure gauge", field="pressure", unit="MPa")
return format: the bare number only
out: 0.25
